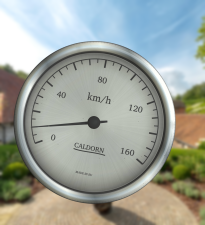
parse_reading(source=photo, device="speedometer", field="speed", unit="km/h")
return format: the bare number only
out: 10
